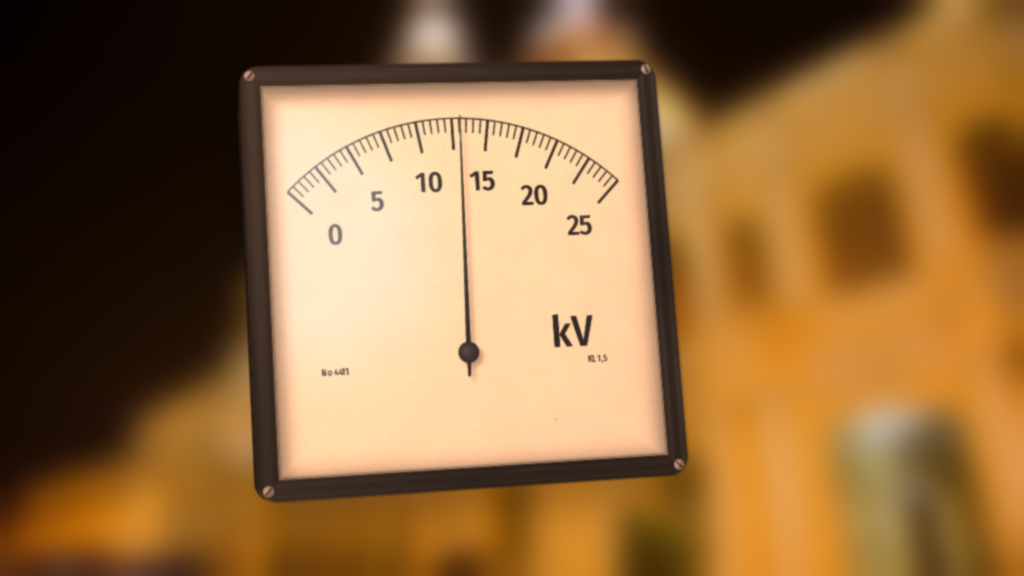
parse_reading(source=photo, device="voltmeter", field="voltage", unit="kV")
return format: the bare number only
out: 13
